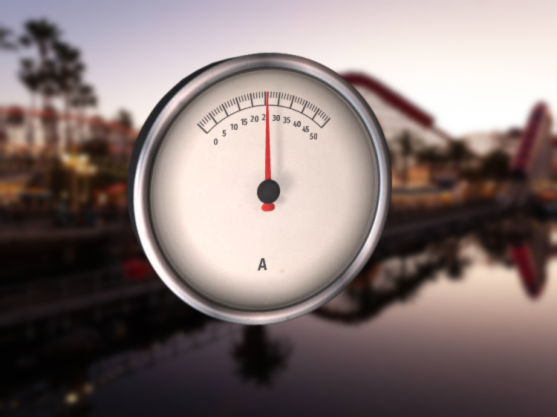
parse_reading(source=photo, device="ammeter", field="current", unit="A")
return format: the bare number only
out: 25
